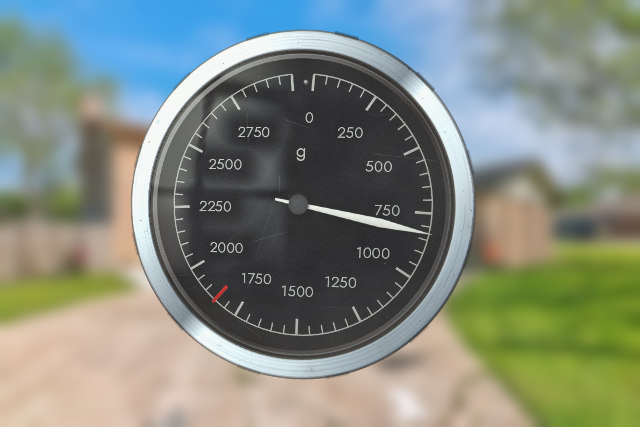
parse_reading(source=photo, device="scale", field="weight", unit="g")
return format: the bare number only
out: 825
